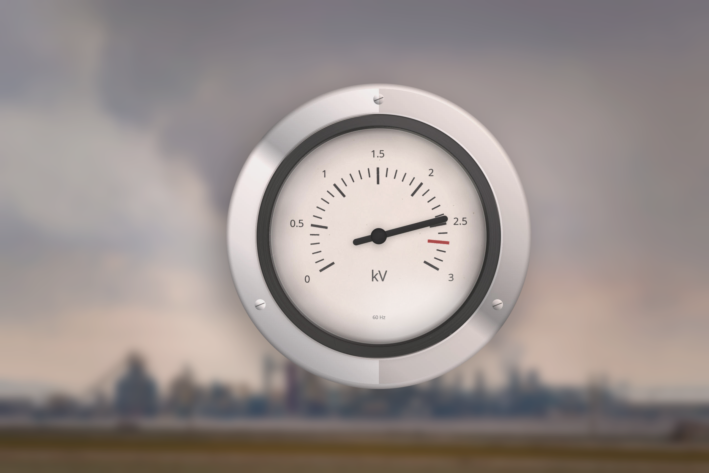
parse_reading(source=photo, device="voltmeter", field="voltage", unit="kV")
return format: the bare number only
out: 2.45
